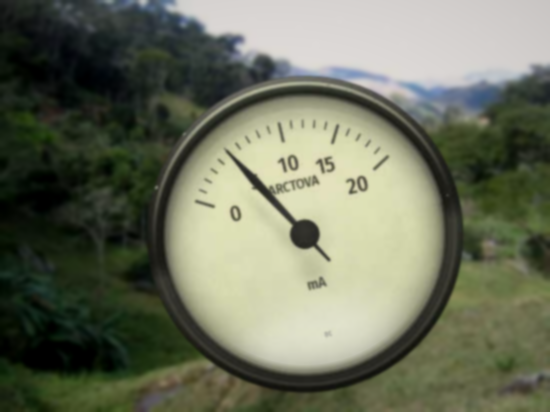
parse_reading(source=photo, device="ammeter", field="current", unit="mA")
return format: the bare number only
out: 5
